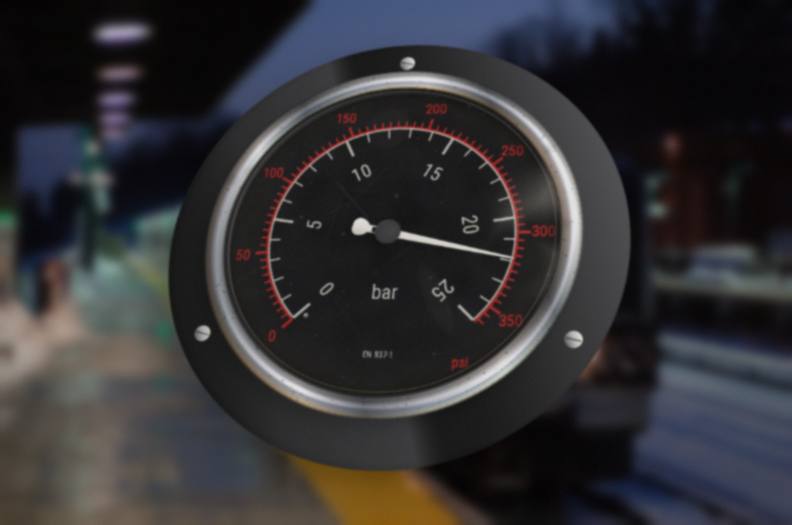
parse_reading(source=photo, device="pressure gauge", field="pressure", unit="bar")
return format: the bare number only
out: 22
